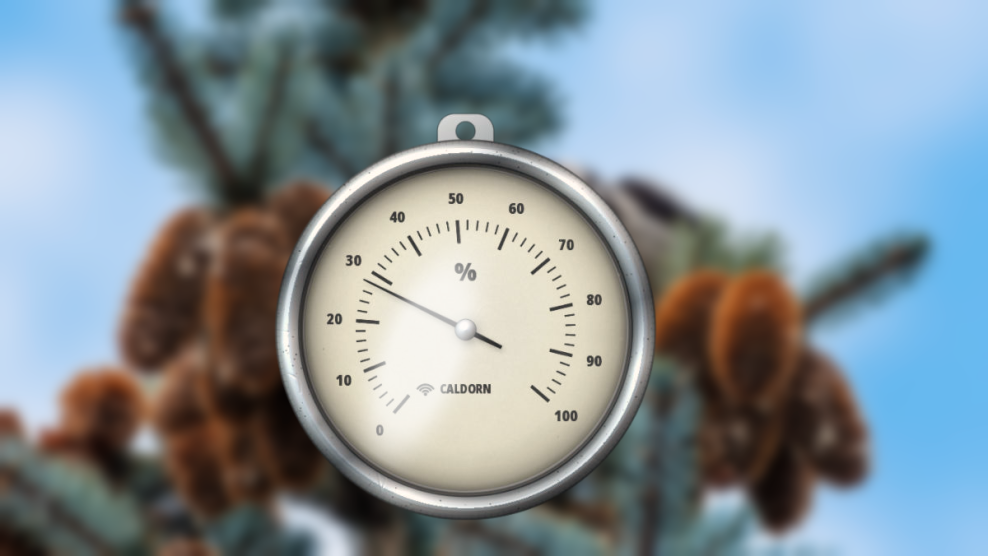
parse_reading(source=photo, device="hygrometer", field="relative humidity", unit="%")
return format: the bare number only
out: 28
